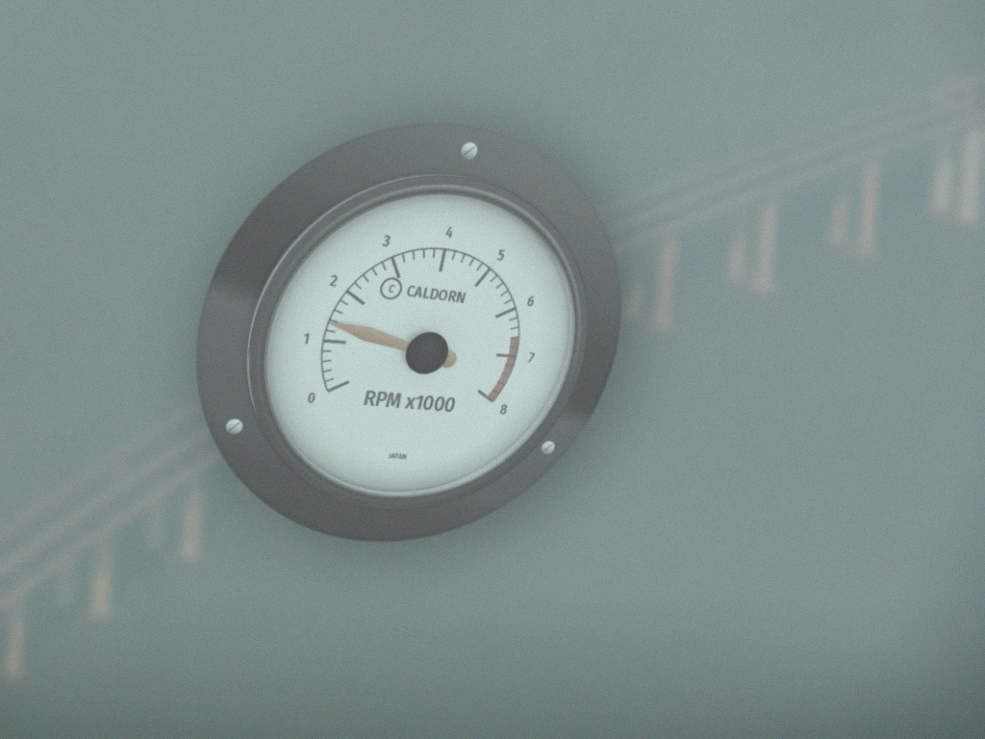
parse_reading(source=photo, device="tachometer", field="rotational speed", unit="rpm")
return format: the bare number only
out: 1400
